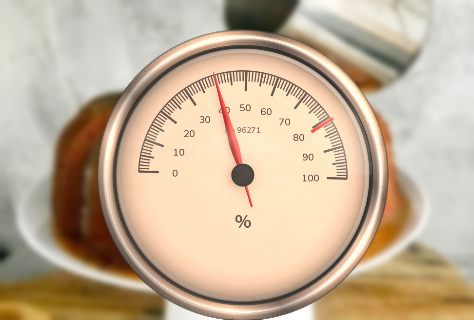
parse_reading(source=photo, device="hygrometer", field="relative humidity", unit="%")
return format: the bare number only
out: 40
